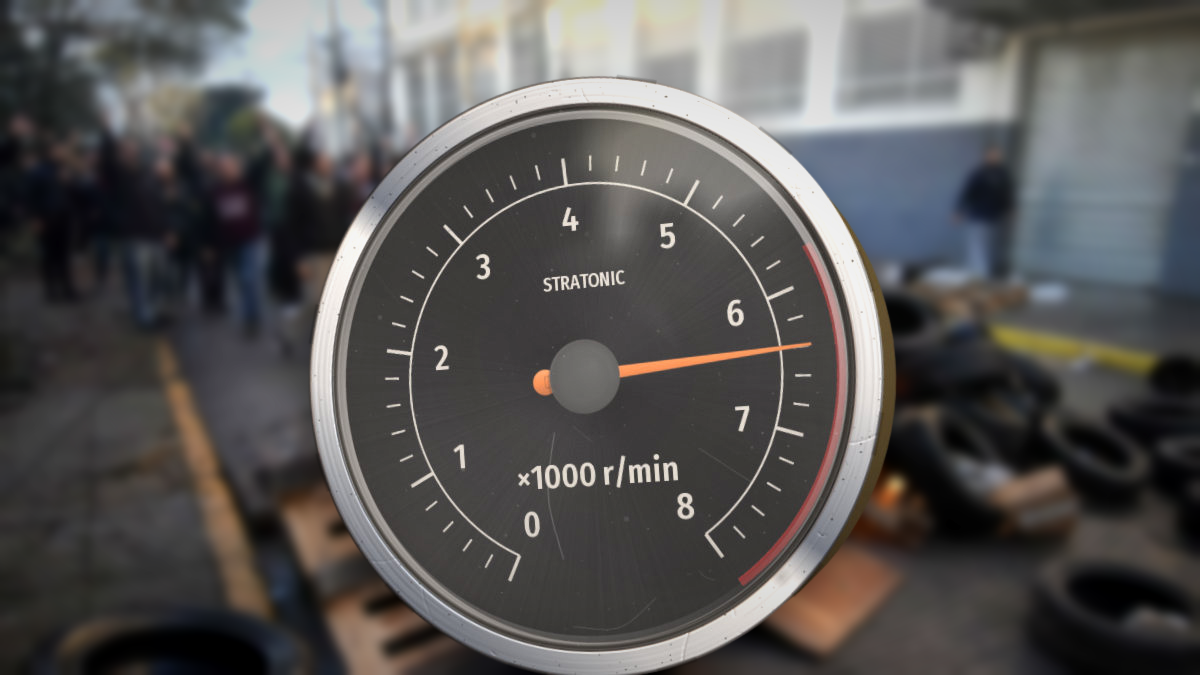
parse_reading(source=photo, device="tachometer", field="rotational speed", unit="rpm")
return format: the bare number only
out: 6400
